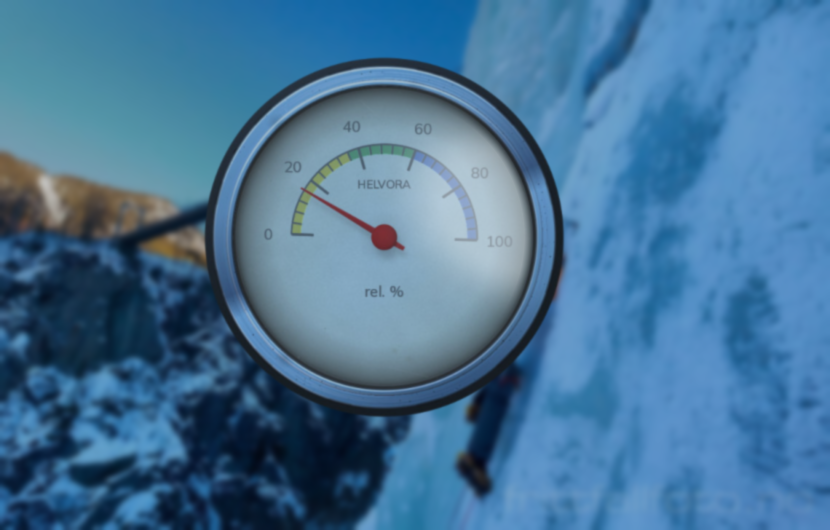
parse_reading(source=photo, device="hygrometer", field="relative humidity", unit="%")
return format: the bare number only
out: 16
